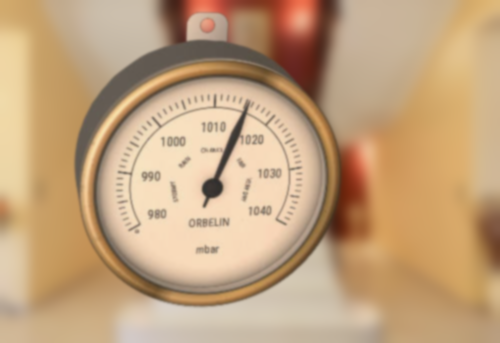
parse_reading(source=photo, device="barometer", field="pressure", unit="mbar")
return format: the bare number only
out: 1015
